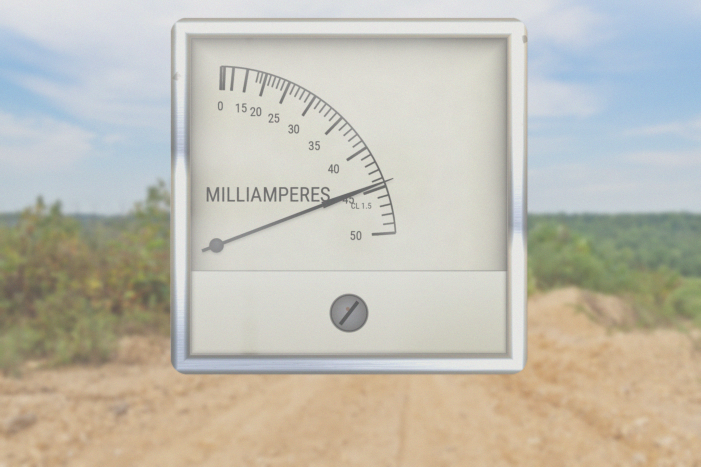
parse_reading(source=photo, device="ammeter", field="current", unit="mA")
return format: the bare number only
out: 44.5
